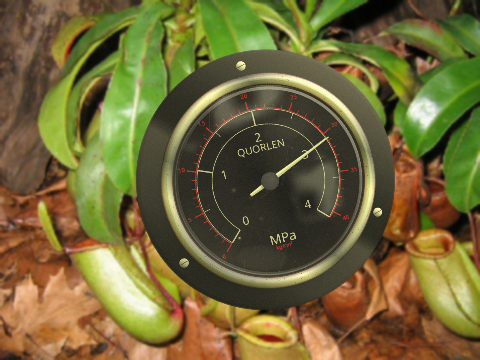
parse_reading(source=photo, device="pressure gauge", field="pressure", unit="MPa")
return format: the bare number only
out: 3
